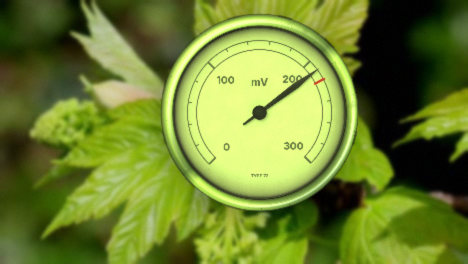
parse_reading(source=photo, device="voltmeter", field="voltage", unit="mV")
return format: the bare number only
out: 210
